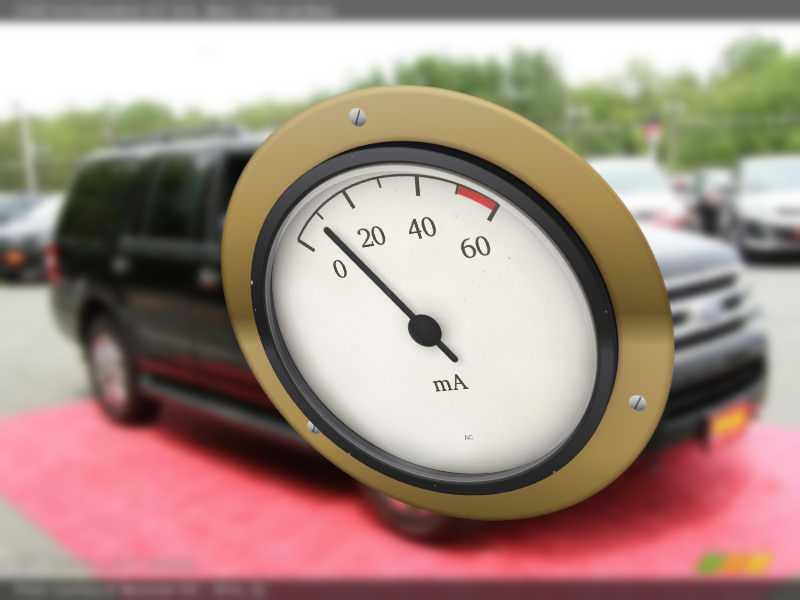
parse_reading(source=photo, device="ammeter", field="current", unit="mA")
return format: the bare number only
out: 10
